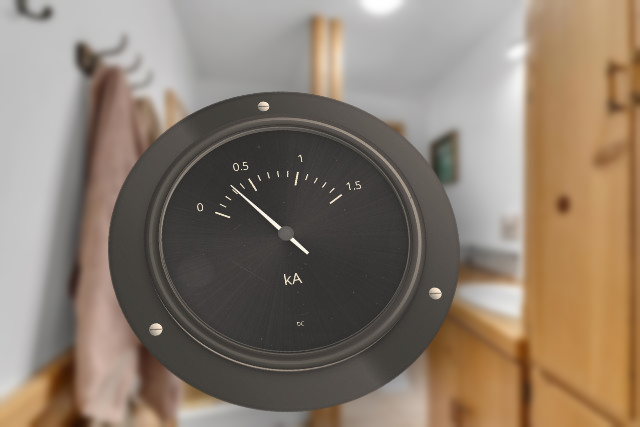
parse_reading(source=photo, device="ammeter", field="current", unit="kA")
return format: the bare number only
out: 0.3
